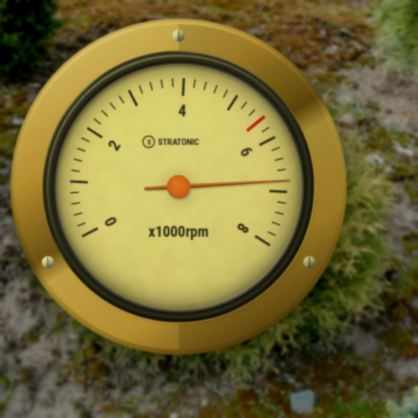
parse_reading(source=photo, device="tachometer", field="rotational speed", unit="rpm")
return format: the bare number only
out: 6800
